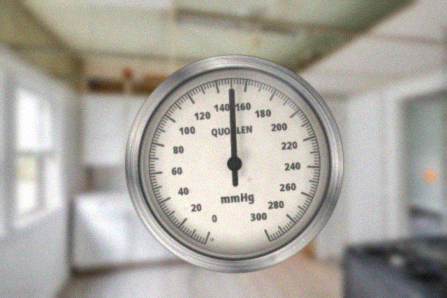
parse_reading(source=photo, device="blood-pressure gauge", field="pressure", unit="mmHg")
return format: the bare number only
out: 150
